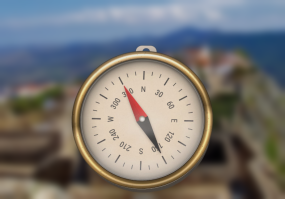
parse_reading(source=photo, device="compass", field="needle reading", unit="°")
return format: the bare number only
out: 330
